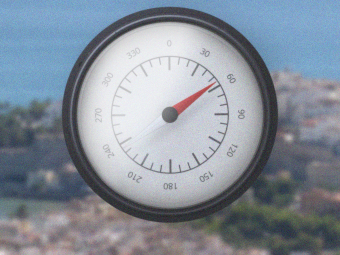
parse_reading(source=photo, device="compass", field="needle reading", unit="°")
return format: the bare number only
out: 55
